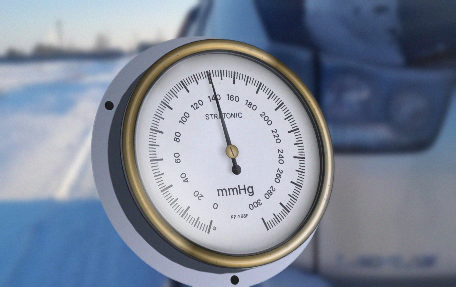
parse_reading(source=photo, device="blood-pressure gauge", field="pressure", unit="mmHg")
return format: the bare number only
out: 140
